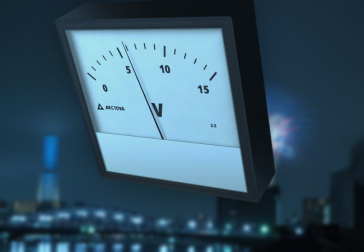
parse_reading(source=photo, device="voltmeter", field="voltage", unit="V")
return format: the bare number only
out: 6
